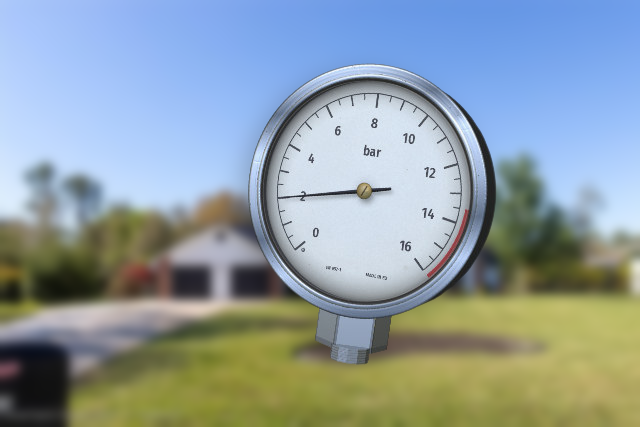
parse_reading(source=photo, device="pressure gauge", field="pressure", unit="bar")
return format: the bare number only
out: 2
